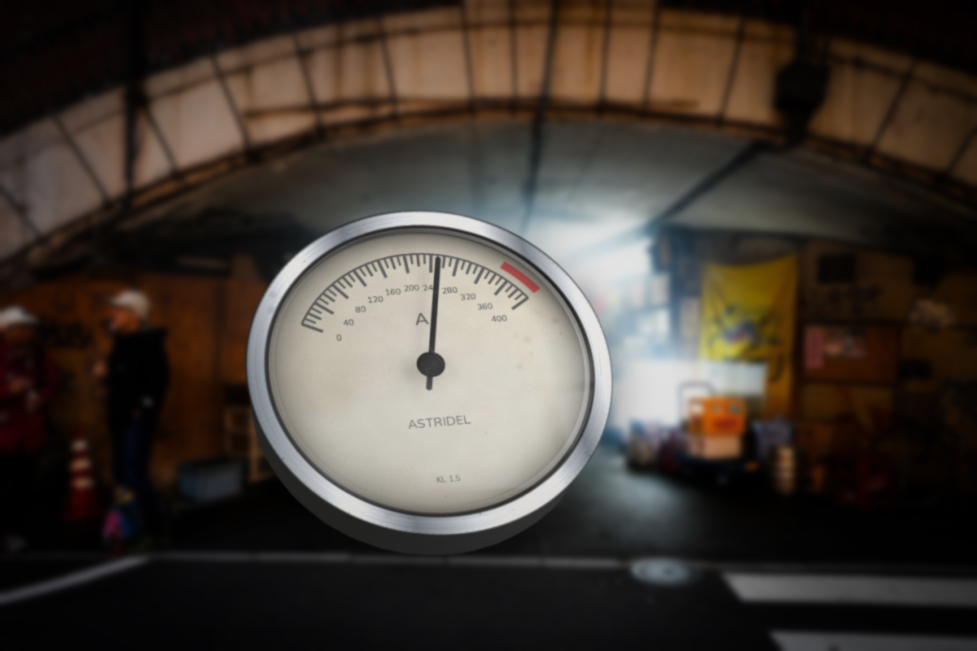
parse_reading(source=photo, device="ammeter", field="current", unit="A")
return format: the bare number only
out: 250
